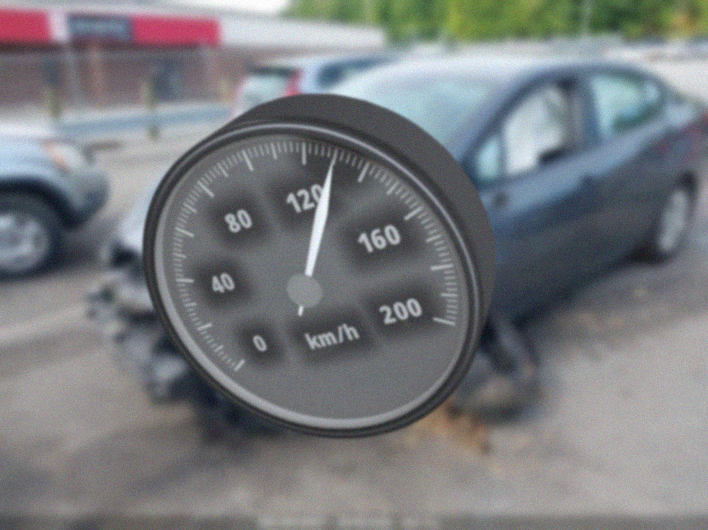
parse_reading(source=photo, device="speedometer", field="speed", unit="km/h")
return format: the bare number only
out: 130
